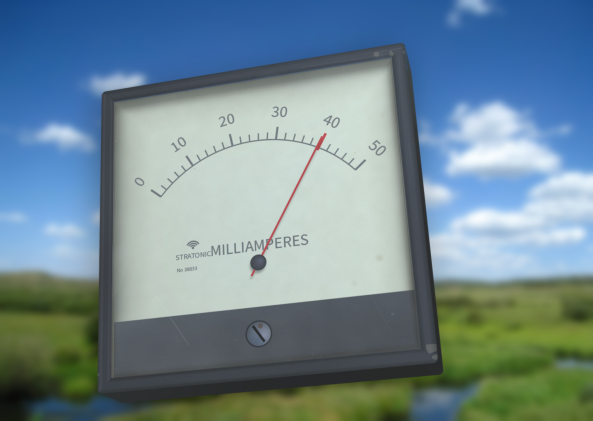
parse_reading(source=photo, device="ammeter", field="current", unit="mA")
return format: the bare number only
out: 40
